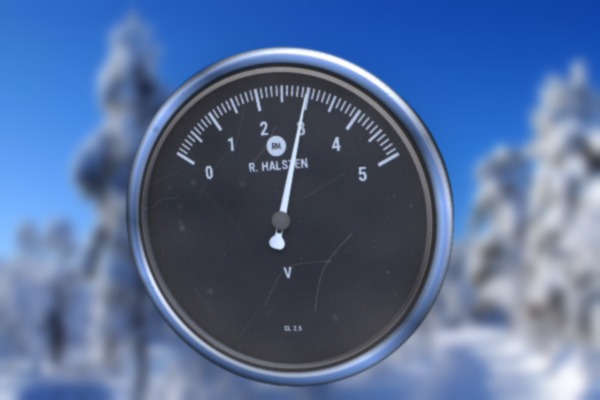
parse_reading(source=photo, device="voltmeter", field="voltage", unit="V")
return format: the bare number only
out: 3
